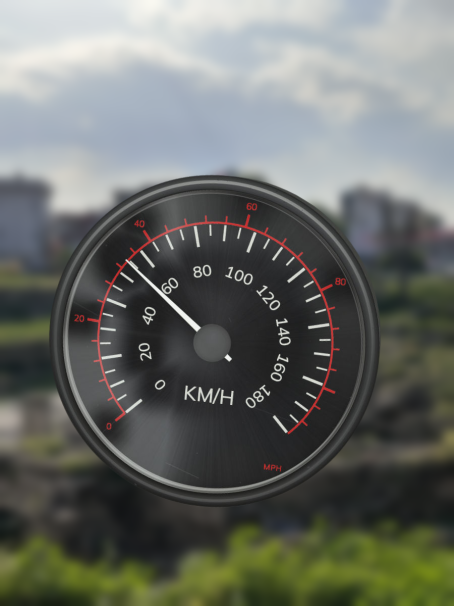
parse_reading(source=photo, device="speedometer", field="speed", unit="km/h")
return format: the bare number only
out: 55
